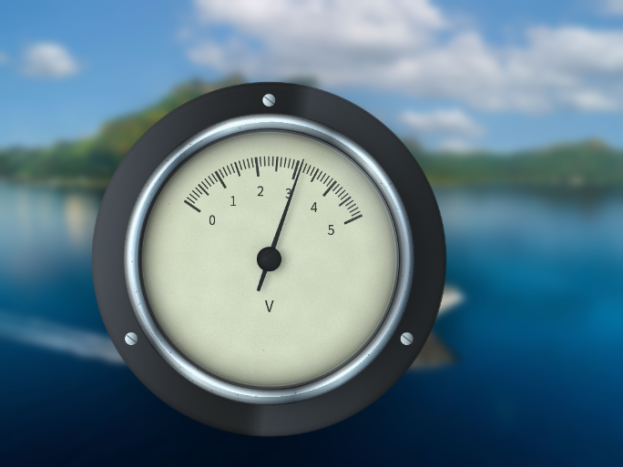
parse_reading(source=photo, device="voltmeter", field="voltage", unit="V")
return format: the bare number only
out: 3.1
